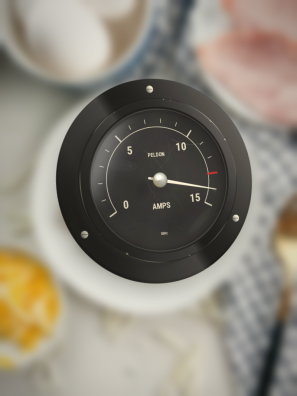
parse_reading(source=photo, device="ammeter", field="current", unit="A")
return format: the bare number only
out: 14
